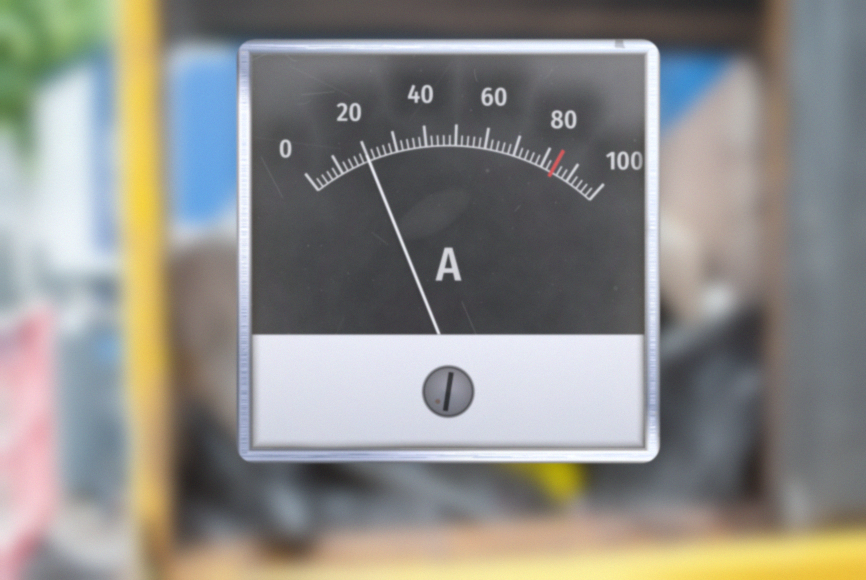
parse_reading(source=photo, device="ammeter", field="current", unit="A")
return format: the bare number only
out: 20
